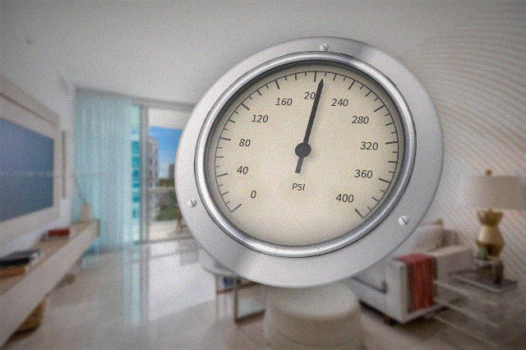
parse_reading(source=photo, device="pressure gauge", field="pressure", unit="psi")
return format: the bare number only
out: 210
